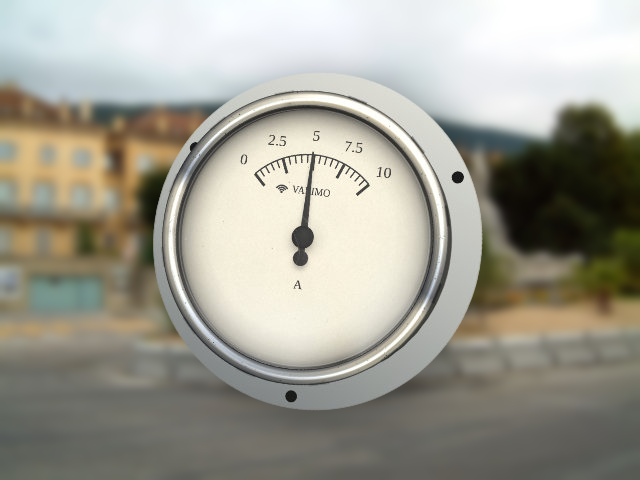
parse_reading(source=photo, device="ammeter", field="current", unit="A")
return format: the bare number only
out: 5
